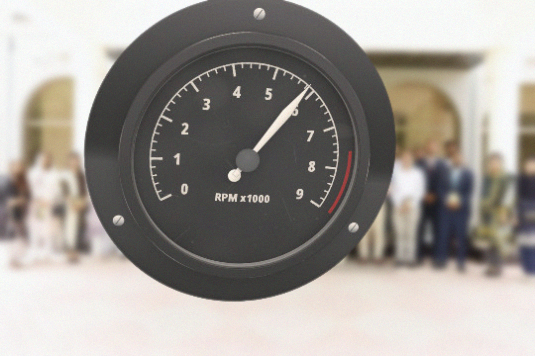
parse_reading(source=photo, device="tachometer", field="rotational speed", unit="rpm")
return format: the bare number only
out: 5800
